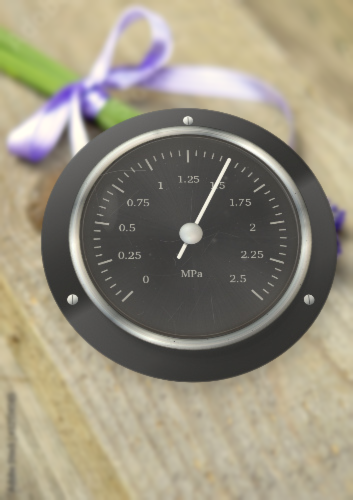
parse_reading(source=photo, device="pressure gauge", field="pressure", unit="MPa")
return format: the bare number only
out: 1.5
